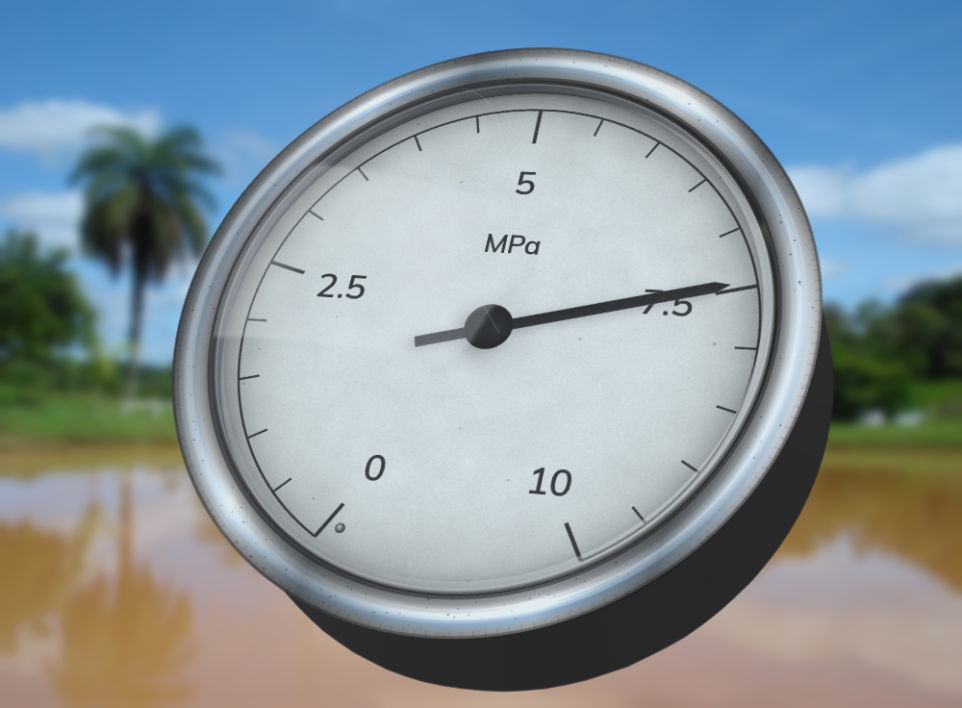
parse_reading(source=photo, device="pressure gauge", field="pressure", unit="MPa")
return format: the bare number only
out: 7.5
